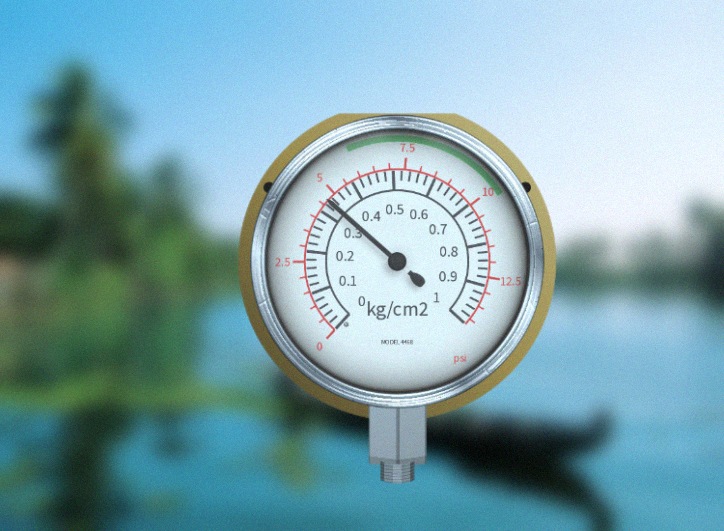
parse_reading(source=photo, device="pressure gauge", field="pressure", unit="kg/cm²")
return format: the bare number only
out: 0.33
